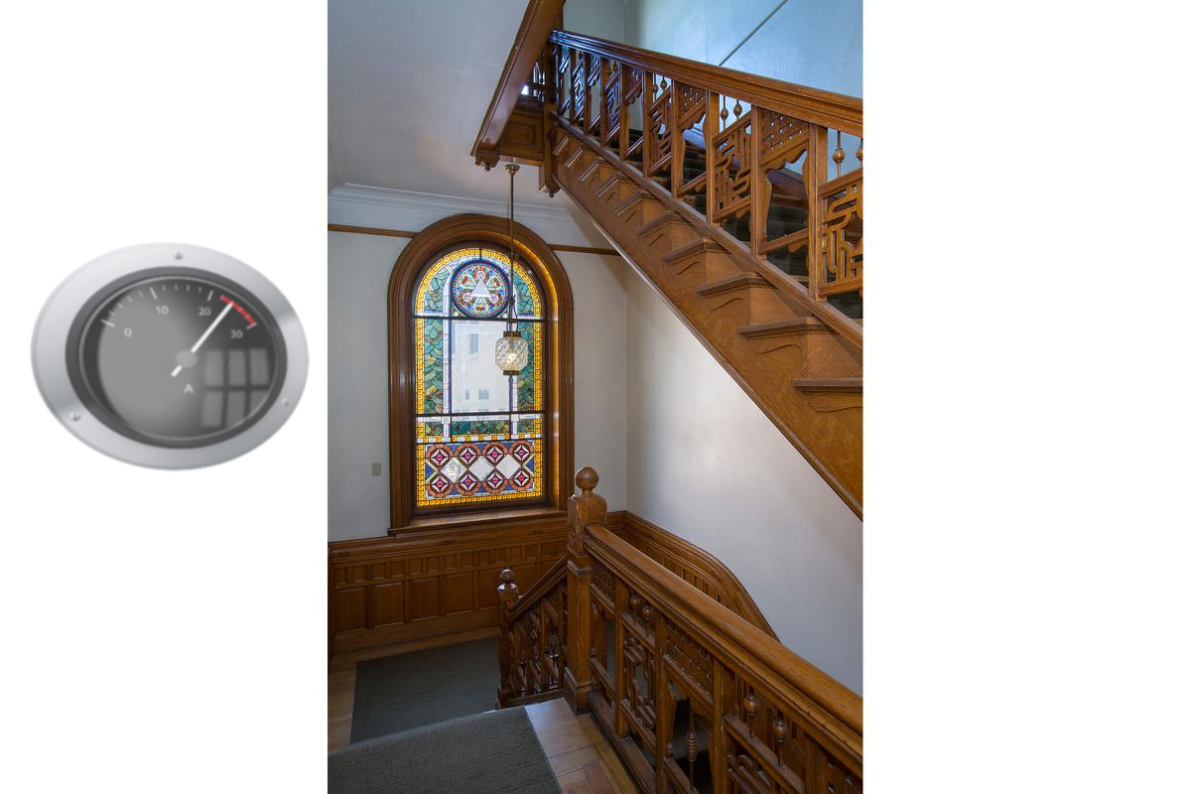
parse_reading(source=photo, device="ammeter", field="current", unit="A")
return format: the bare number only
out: 24
